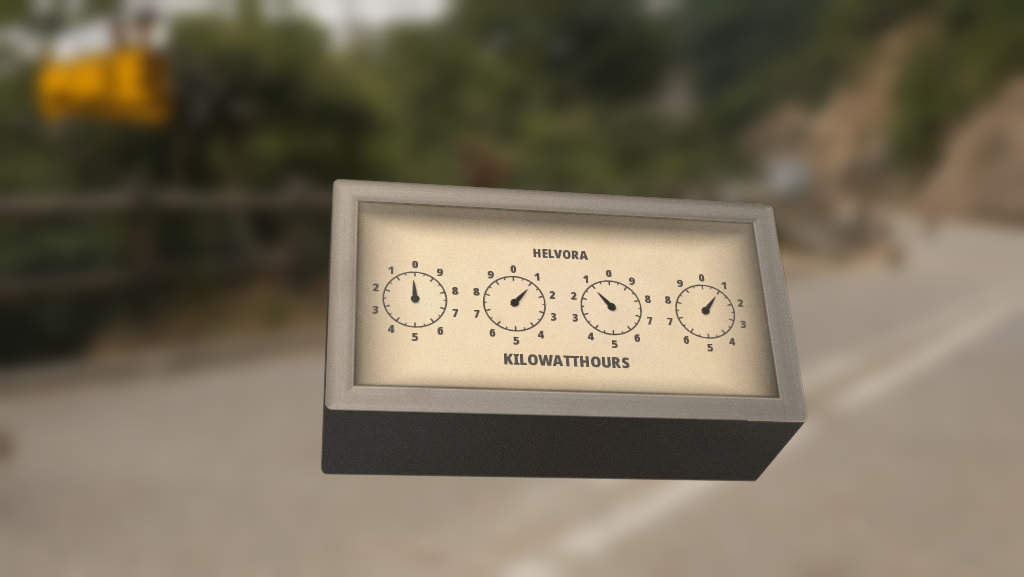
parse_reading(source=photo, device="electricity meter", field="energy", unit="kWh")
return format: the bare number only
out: 111
